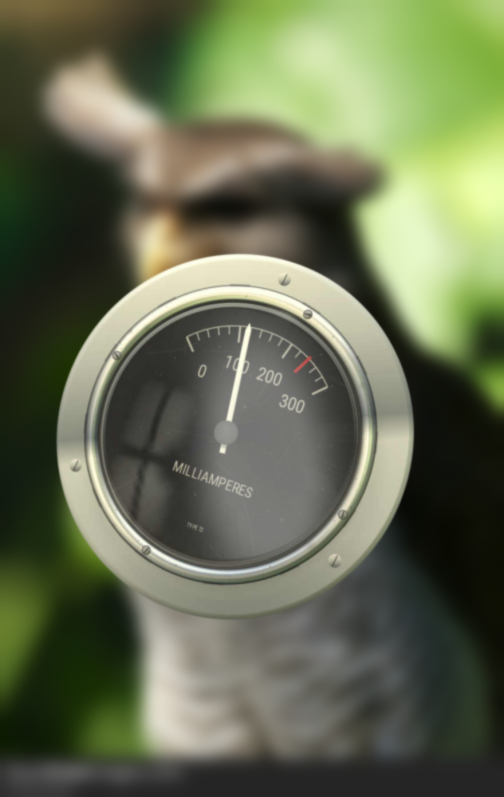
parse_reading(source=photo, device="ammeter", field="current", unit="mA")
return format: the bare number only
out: 120
